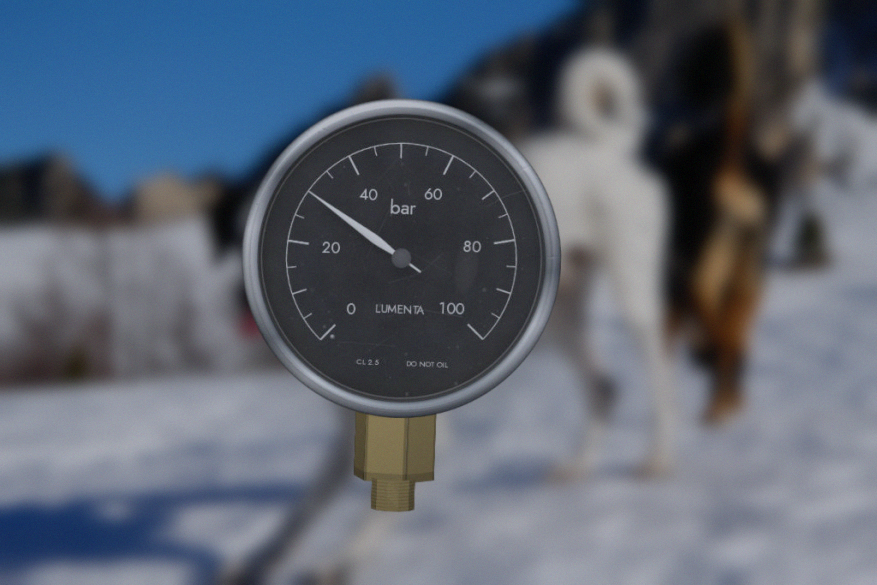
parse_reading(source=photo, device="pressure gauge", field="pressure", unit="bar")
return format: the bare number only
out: 30
